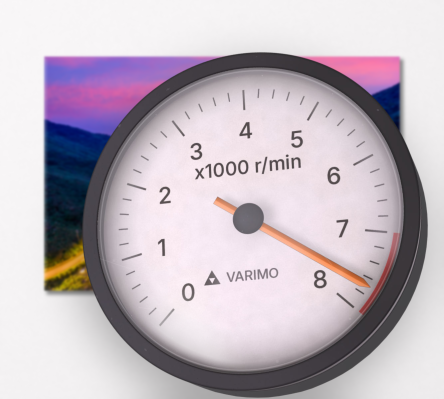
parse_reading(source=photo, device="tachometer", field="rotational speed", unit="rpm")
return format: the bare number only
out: 7700
